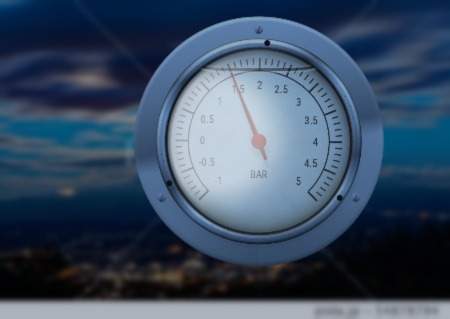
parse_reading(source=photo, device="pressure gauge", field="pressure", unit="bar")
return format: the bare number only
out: 1.5
